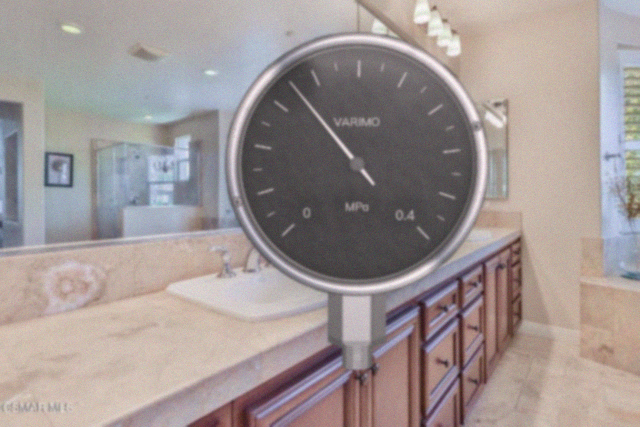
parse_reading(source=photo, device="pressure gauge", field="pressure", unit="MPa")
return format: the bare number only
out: 0.14
